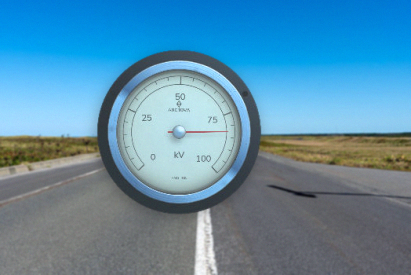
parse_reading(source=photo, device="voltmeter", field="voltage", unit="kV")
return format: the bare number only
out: 82.5
